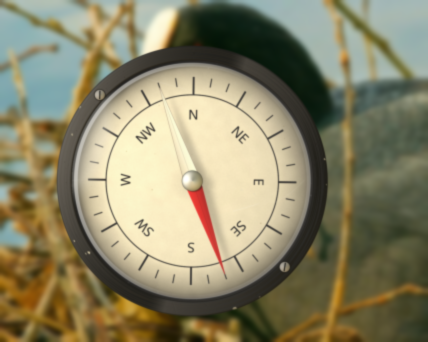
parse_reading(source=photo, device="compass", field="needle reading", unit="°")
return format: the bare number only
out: 160
